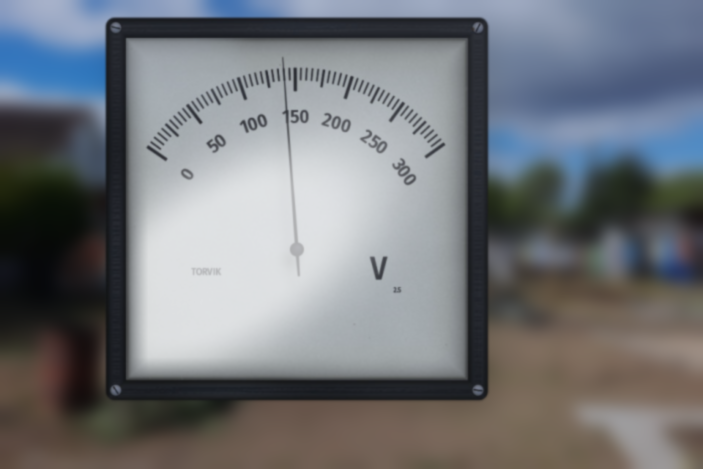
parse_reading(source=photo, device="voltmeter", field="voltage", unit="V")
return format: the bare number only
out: 140
